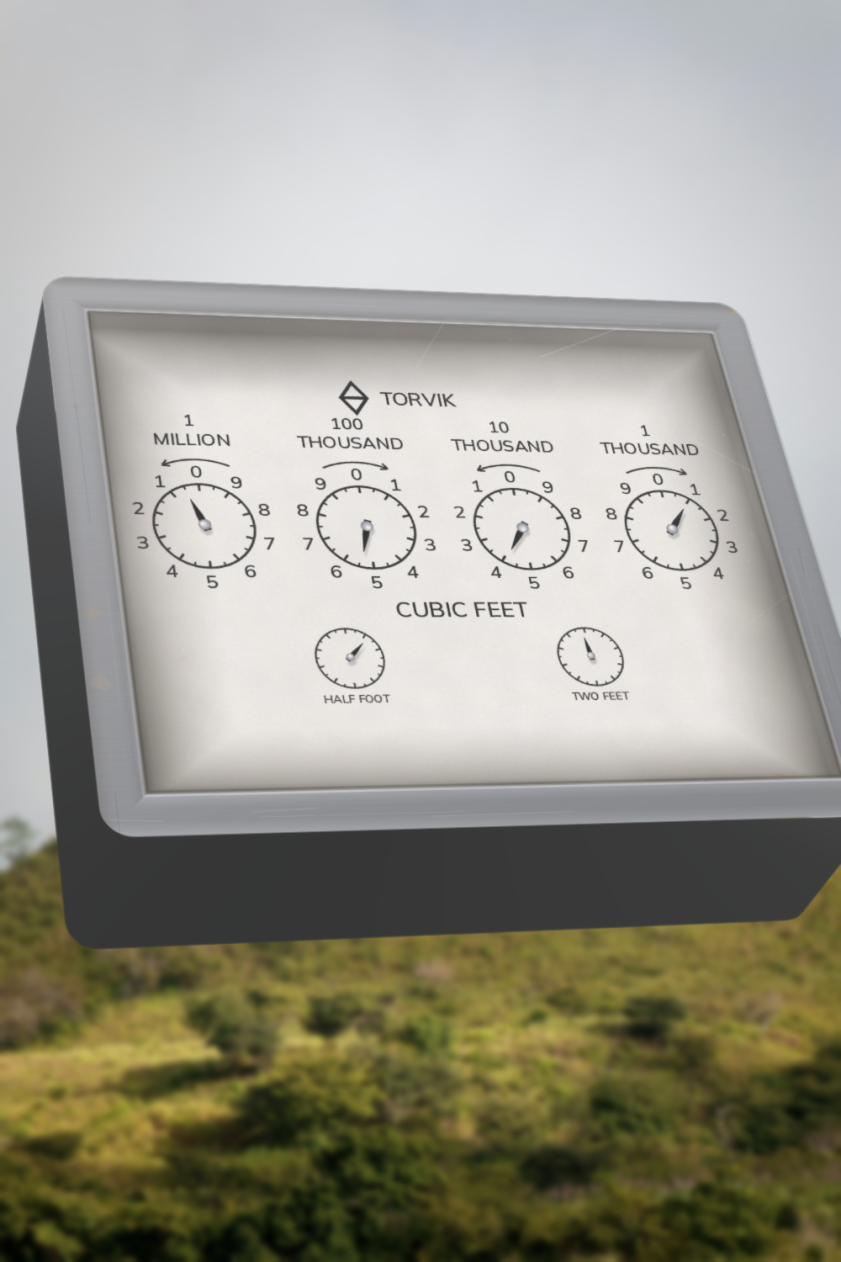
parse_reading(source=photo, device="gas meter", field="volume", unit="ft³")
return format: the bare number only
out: 54100
